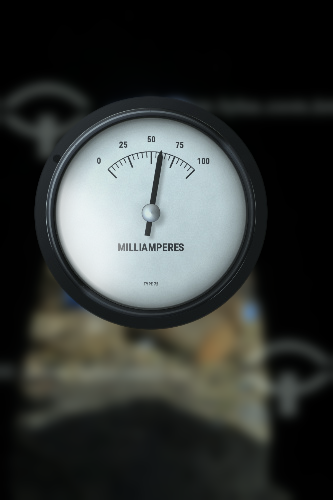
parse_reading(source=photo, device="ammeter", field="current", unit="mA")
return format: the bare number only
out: 60
